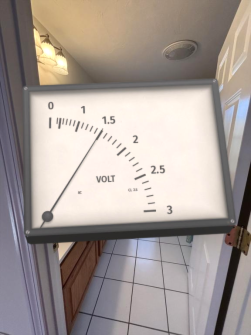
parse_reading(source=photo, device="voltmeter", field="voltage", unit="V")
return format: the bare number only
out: 1.5
